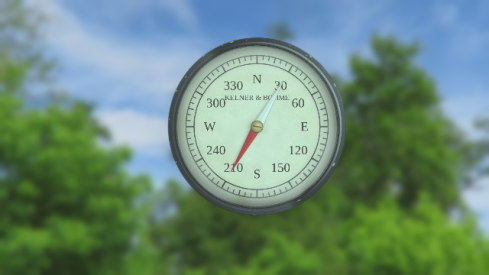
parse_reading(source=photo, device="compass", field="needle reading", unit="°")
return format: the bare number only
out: 210
